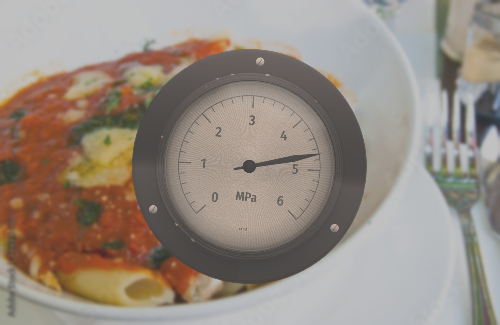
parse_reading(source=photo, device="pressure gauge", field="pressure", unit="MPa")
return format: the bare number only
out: 4.7
